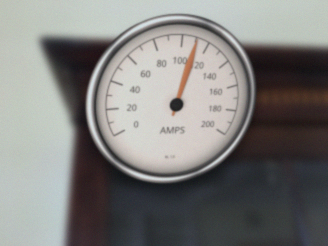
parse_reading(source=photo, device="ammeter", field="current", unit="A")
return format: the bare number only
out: 110
